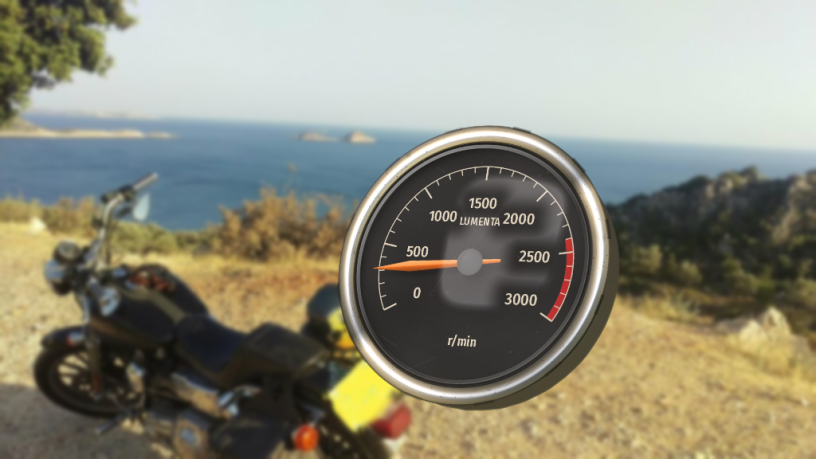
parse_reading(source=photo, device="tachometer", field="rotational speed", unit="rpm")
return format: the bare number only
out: 300
